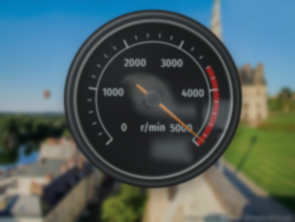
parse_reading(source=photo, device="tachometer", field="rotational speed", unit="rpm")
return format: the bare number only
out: 4900
